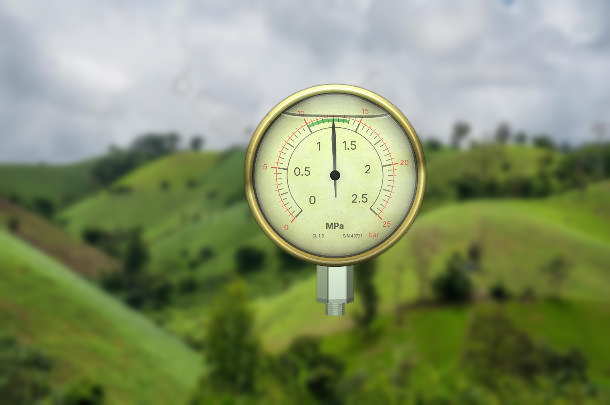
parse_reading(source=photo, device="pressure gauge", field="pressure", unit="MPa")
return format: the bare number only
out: 1.25
